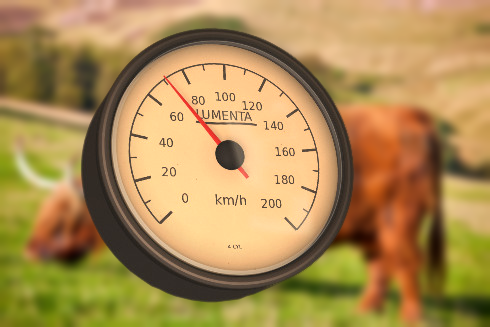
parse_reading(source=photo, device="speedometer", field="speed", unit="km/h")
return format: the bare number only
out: 70
